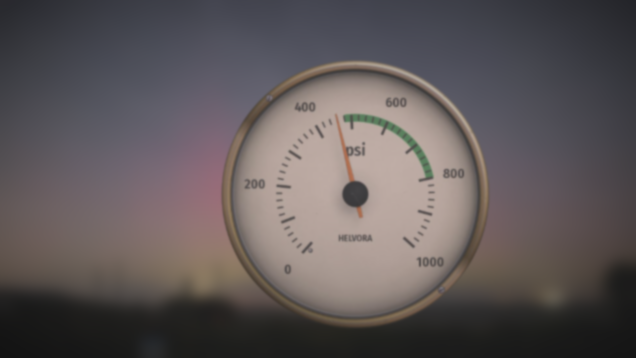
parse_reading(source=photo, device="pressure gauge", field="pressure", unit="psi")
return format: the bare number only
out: 460
